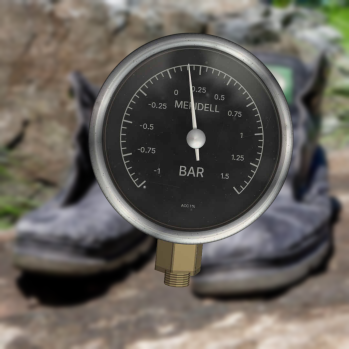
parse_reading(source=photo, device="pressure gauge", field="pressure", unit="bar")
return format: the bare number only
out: 0.15
